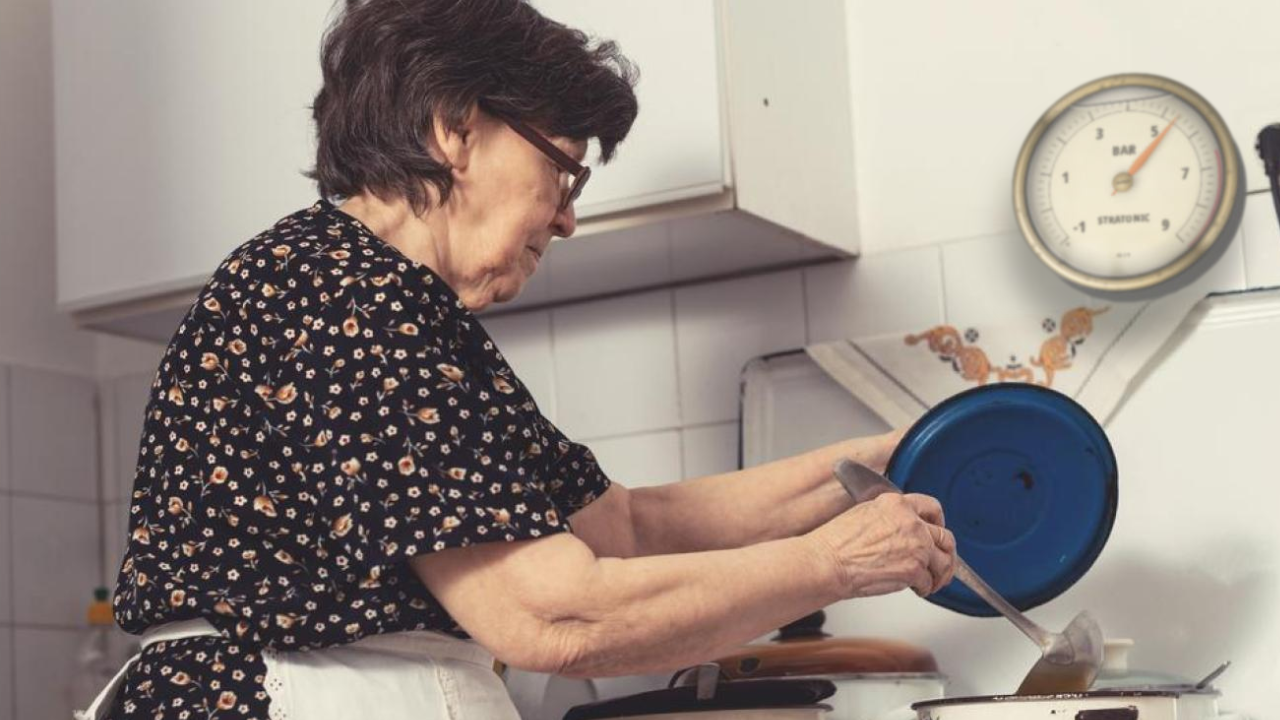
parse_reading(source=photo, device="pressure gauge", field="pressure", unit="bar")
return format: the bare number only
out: 5.4
